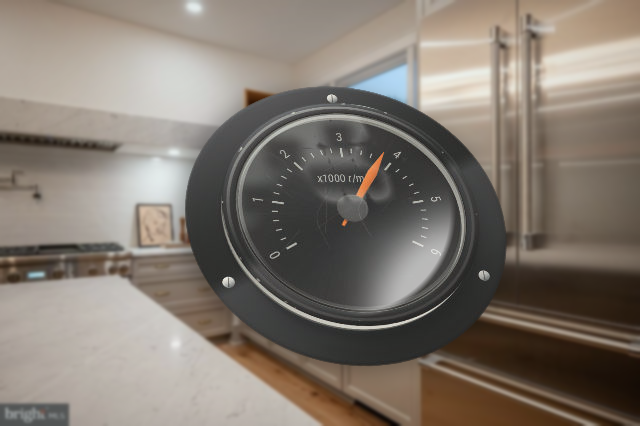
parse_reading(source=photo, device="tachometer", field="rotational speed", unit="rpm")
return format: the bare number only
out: 3800
